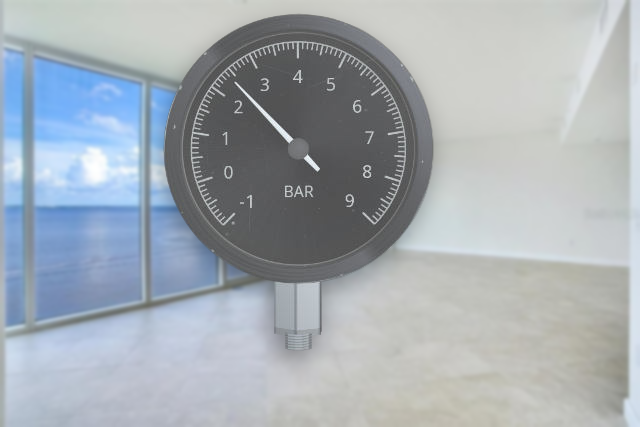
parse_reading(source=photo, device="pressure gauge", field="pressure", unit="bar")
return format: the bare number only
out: 2.4
